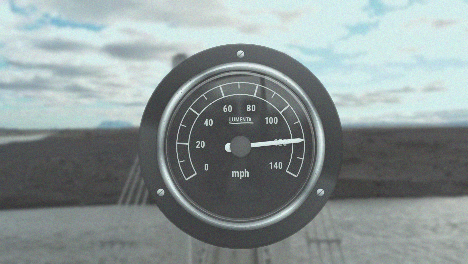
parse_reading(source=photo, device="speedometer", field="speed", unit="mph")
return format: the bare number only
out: 120
